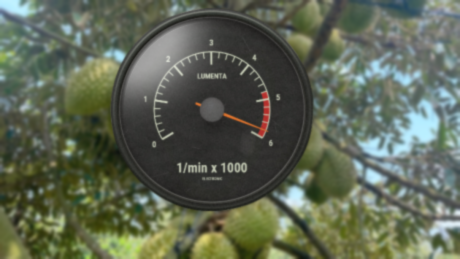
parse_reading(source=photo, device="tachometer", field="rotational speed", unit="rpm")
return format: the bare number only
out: 5800
